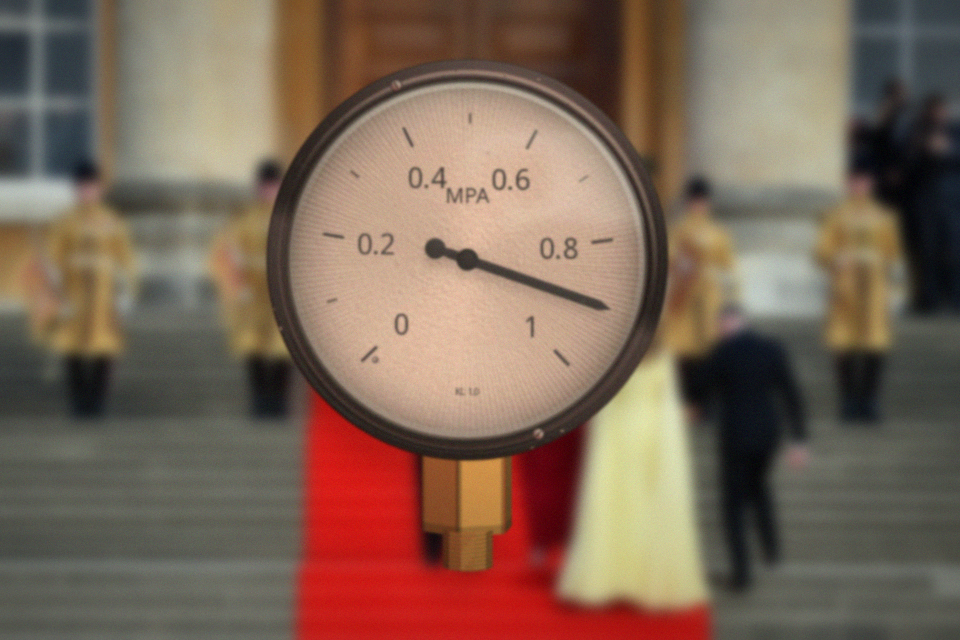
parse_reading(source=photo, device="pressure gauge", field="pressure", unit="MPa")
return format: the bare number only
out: 0.9
